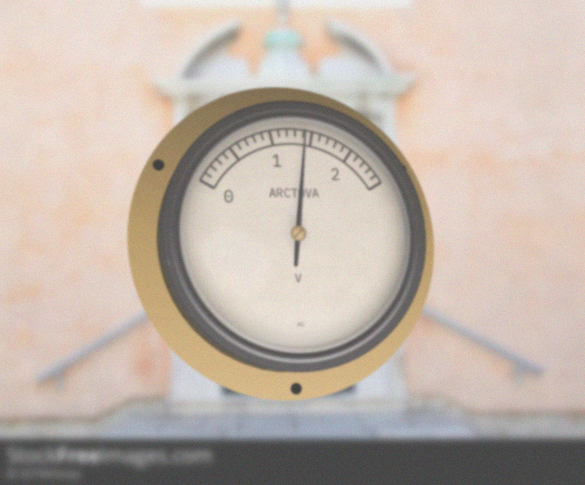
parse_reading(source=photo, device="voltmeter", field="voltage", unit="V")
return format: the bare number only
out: 1.4
